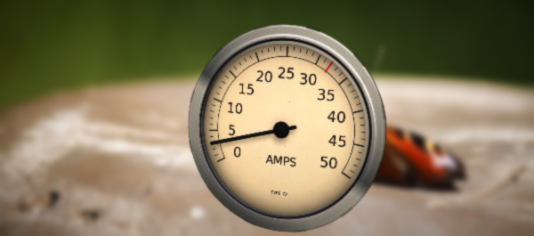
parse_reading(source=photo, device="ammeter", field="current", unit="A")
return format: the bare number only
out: 3
